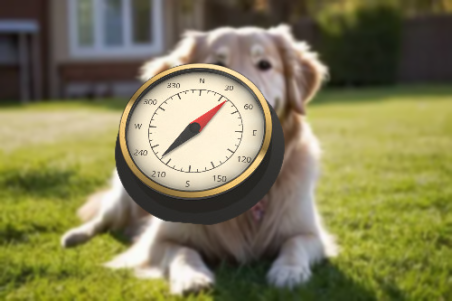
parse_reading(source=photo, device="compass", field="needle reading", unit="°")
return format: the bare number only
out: 40
